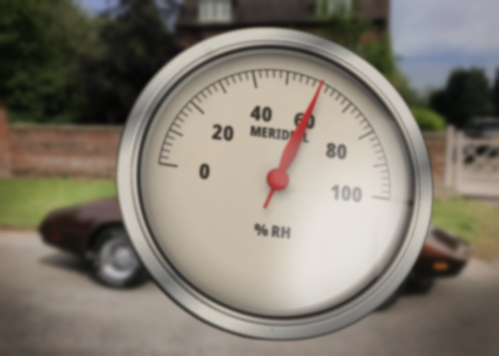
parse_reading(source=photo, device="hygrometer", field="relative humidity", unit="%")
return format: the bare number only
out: 60
